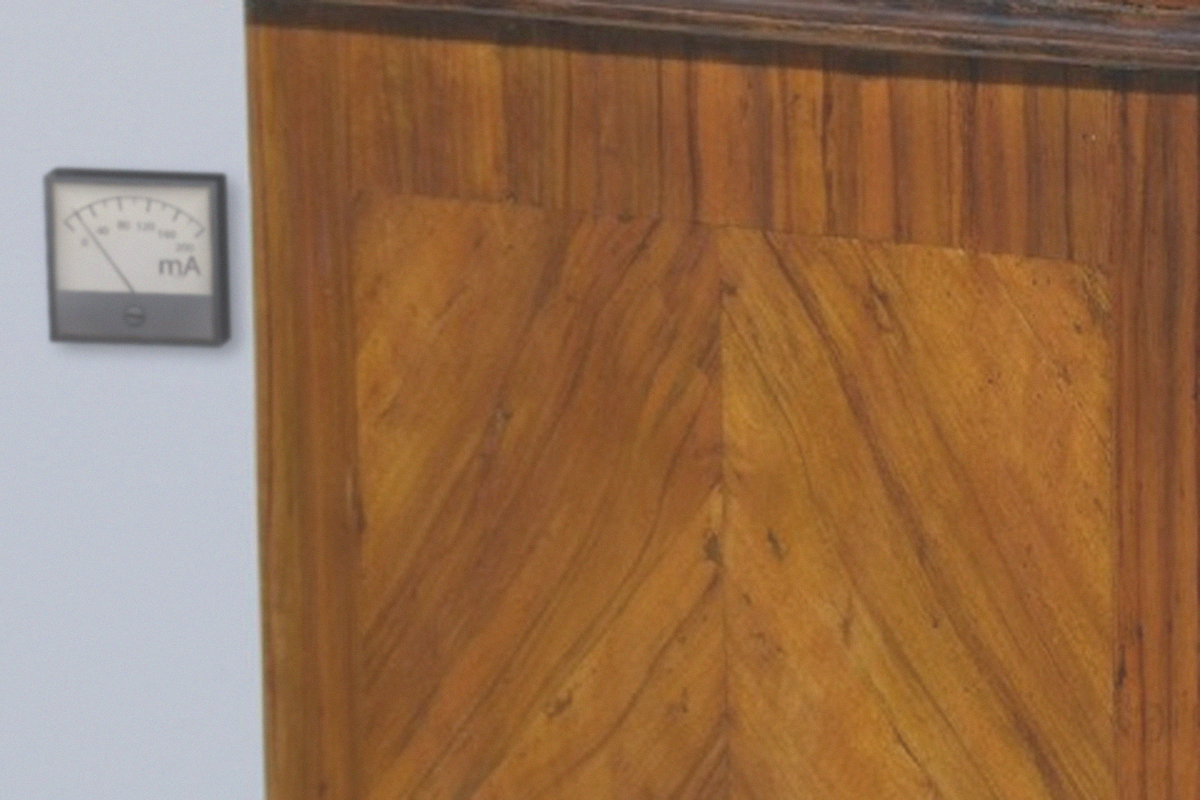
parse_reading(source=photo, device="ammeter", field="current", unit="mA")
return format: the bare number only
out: 20
